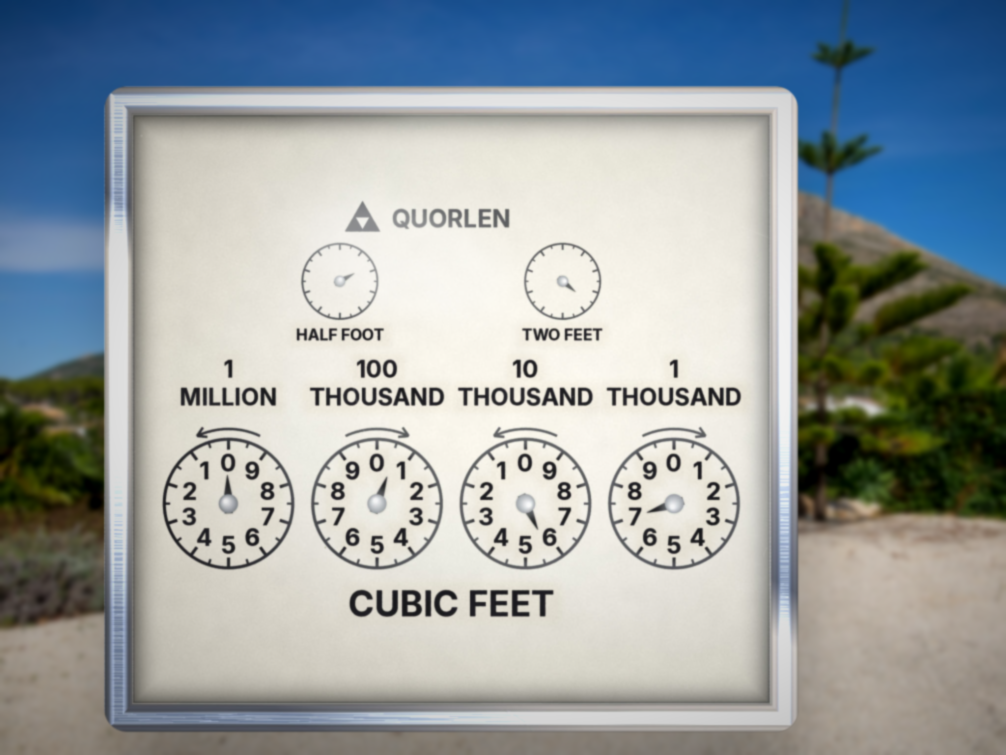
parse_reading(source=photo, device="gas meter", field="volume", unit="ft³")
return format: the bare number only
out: 5700
